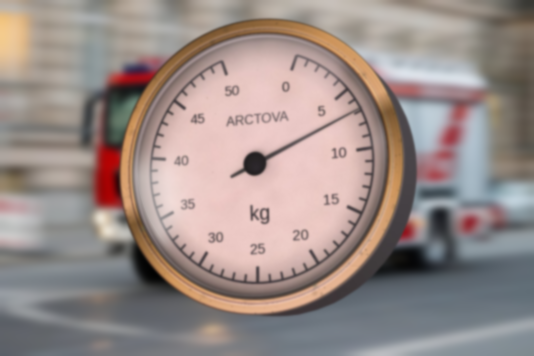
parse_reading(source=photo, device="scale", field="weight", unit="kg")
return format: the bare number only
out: 7
